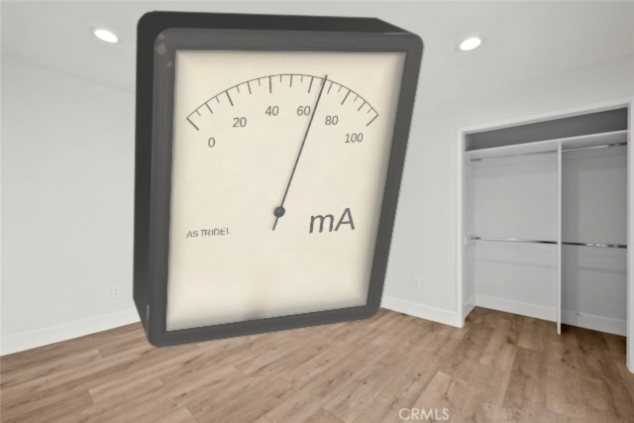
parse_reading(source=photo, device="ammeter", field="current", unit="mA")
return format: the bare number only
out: 65
